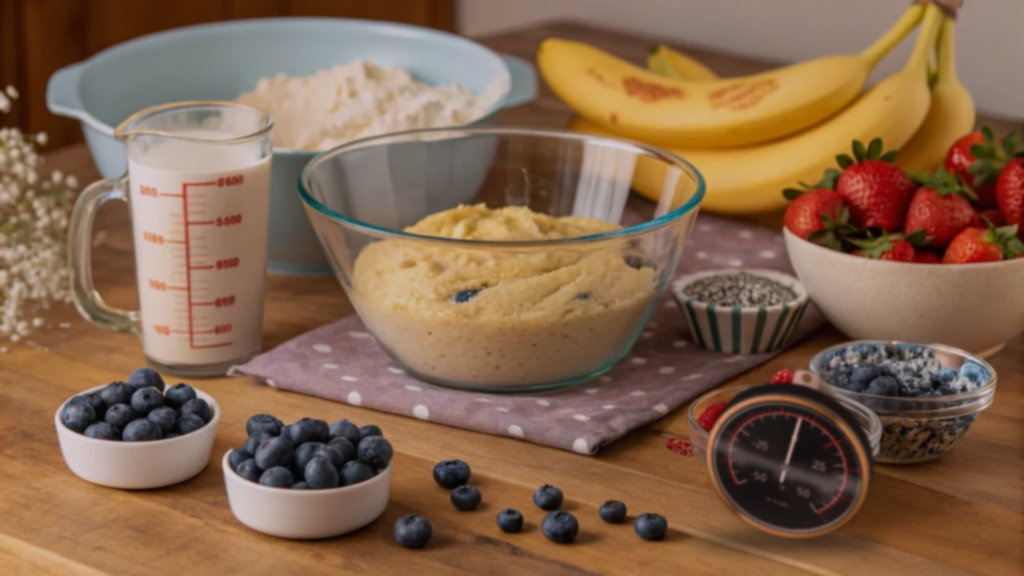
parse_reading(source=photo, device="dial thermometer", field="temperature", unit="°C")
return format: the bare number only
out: 0
